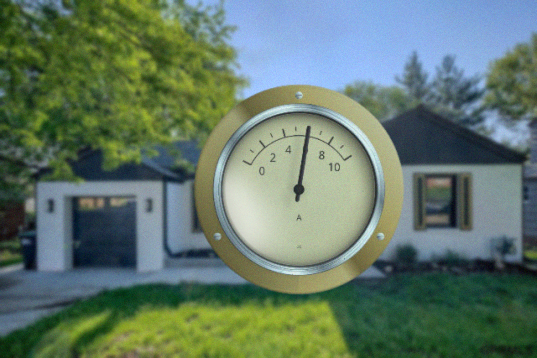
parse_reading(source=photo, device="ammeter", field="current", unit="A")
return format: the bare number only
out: 6
